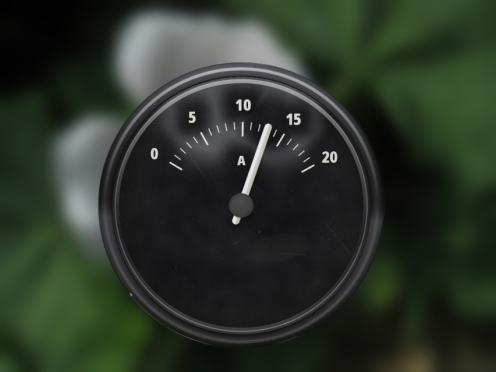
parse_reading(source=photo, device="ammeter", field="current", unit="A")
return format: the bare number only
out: 13
